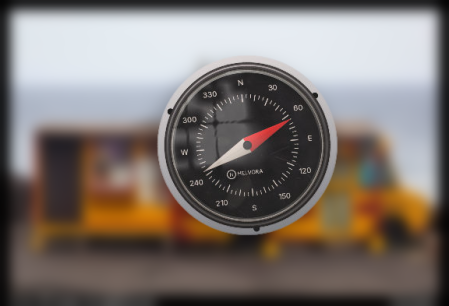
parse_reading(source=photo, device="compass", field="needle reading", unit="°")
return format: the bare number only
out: 65
